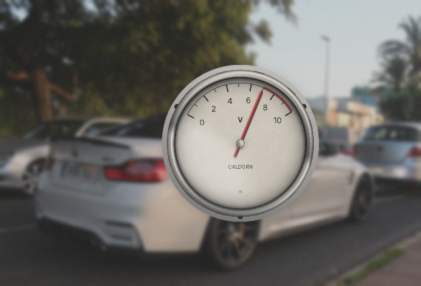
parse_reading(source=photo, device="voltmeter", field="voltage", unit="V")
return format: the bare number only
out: 7
